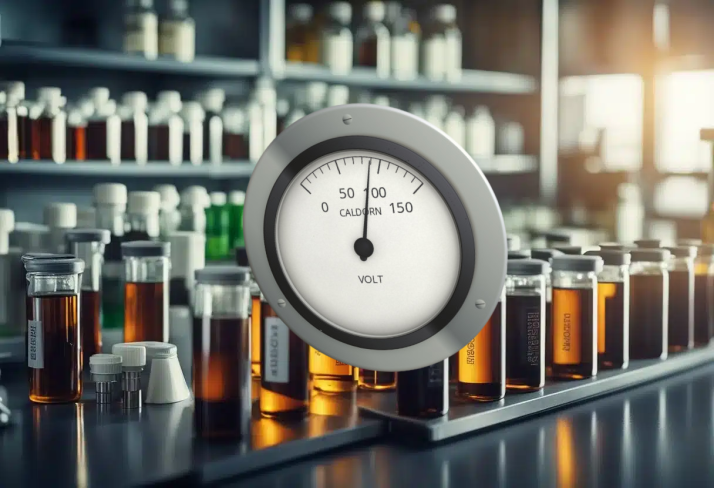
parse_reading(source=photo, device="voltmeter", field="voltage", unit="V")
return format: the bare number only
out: 90
